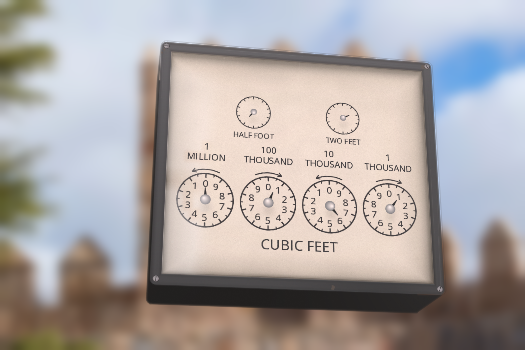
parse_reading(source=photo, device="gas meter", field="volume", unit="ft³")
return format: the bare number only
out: 6100
